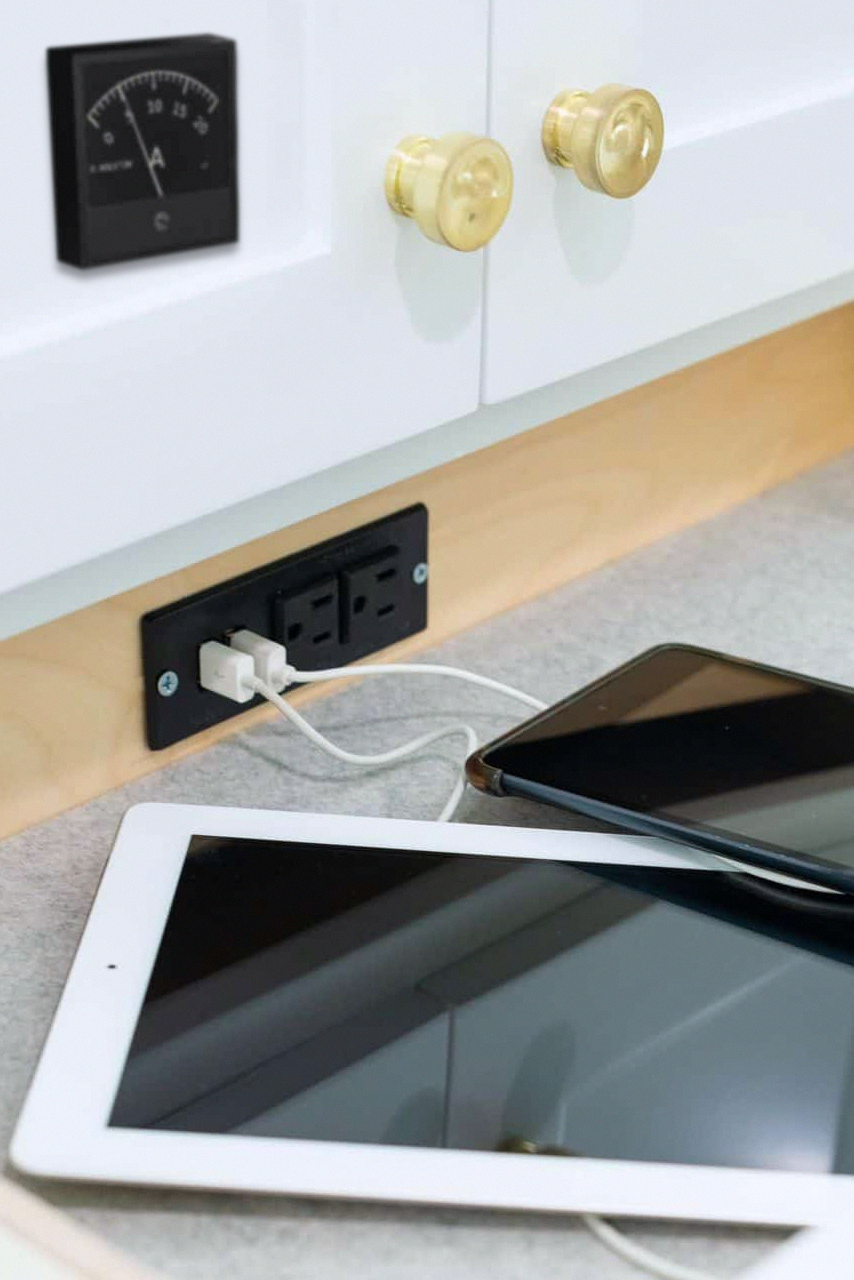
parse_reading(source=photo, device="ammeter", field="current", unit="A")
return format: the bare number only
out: 5
